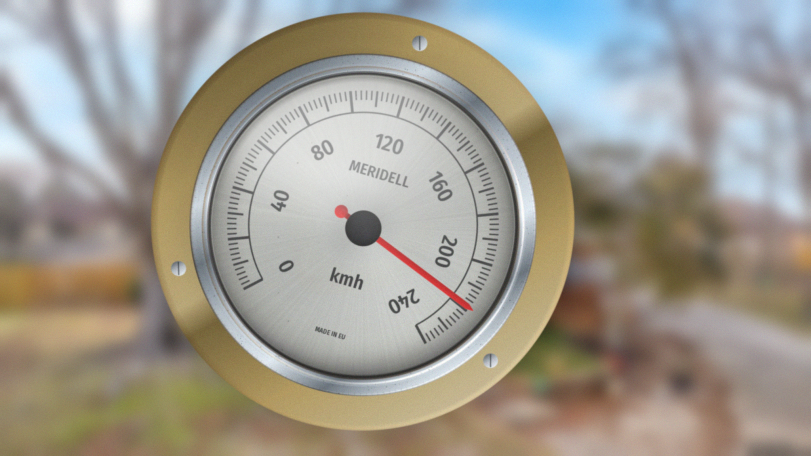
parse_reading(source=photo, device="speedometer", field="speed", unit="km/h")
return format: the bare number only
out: 218
